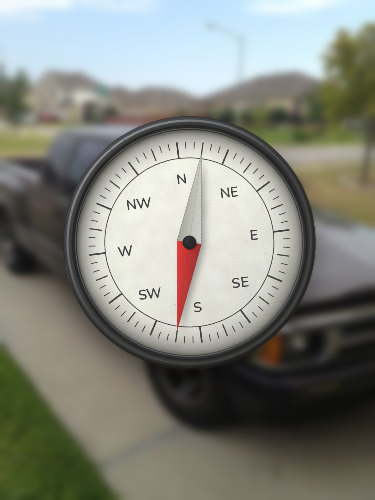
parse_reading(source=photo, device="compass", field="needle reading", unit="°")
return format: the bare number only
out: 195
